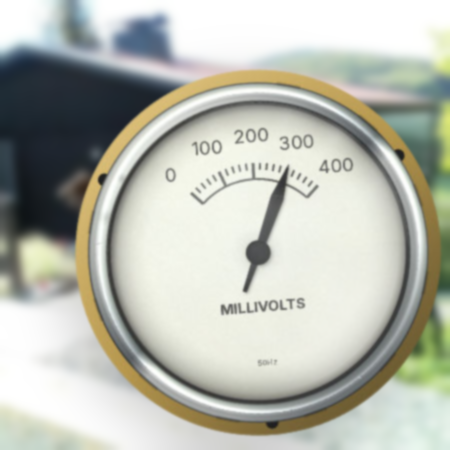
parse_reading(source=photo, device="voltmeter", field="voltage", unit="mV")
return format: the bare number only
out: 300
